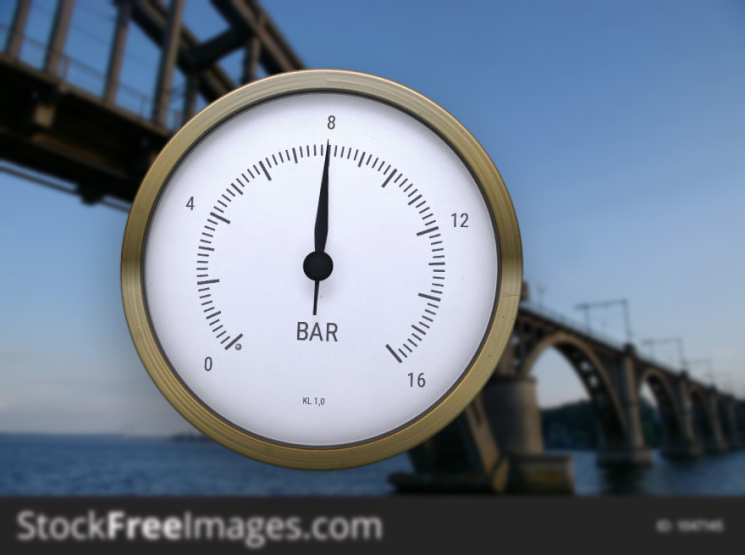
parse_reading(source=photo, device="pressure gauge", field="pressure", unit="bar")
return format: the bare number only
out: 8
